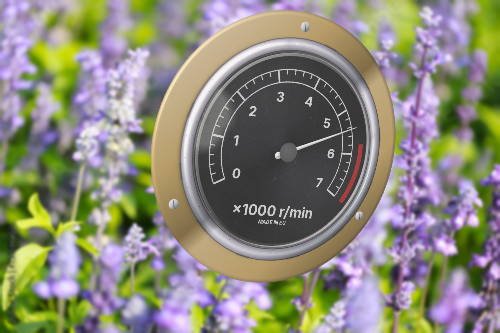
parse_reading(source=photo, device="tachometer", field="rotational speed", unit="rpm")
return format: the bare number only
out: 5400
